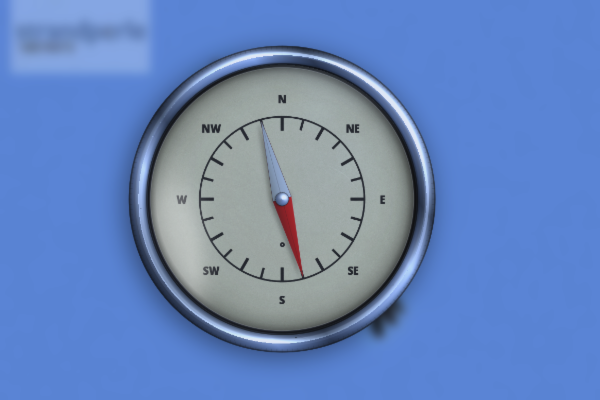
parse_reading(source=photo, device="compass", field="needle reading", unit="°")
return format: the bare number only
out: 165
